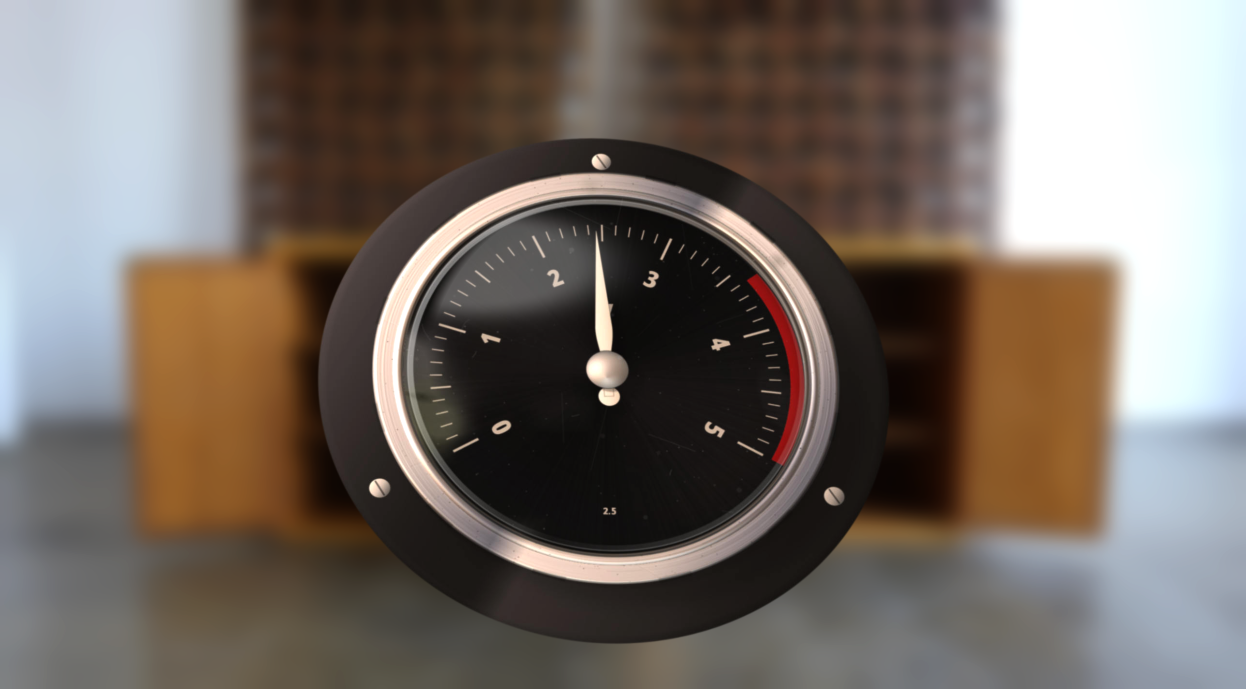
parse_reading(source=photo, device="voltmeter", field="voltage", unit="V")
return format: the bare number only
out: 2.45
